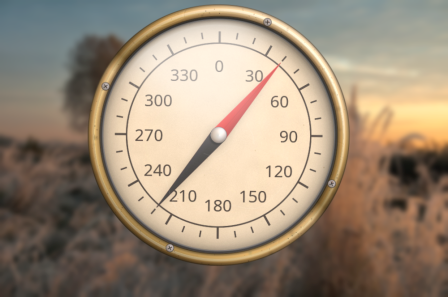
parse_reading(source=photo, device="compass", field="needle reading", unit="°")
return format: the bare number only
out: 40
